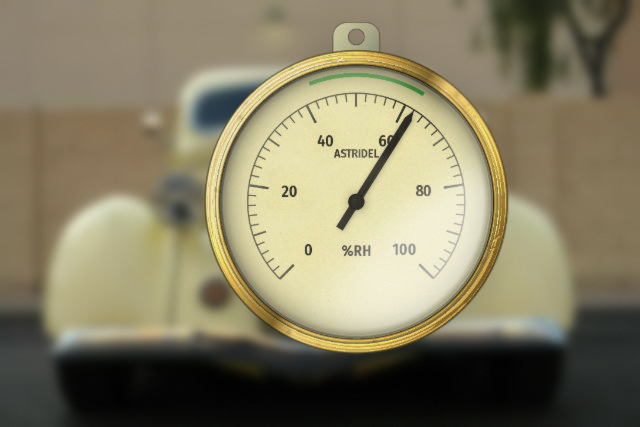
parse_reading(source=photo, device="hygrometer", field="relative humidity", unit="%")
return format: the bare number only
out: 62
